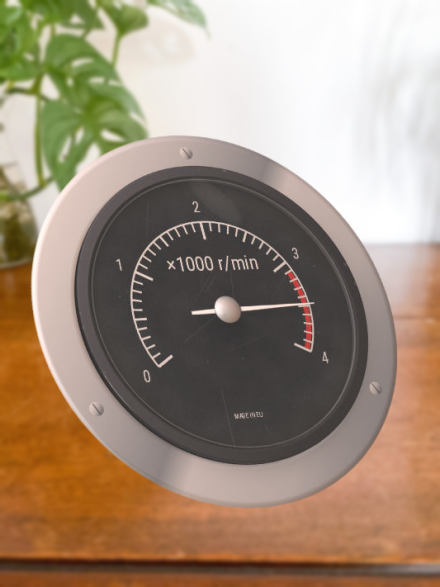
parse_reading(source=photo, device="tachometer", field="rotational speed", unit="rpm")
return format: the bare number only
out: 3500
